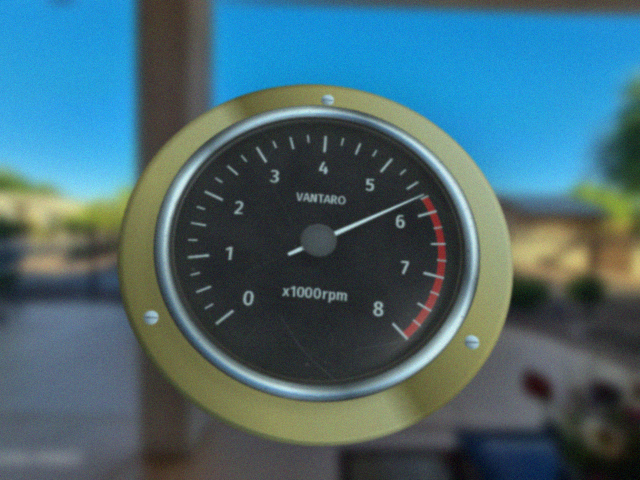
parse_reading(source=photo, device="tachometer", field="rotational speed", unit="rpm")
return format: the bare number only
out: 5750
